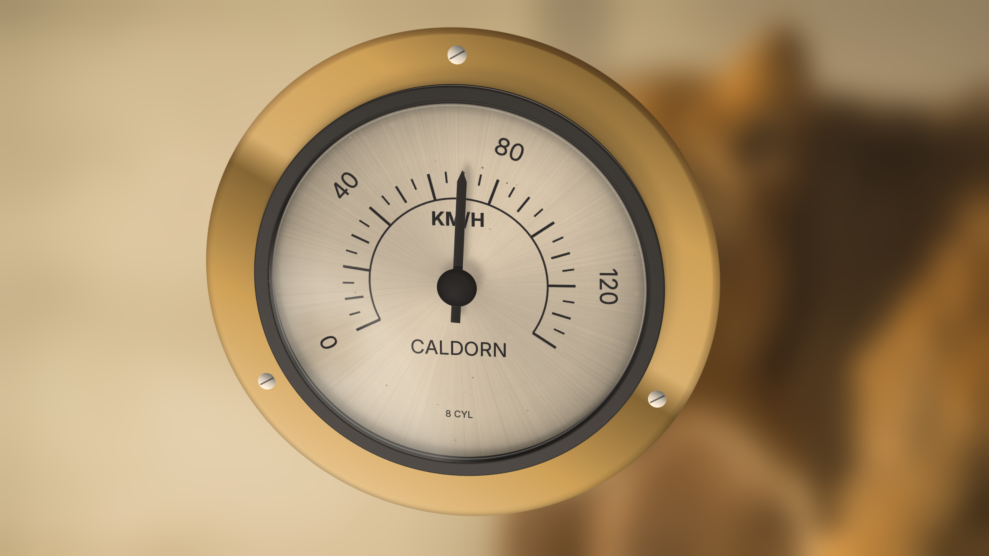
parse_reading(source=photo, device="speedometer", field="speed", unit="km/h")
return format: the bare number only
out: 70
